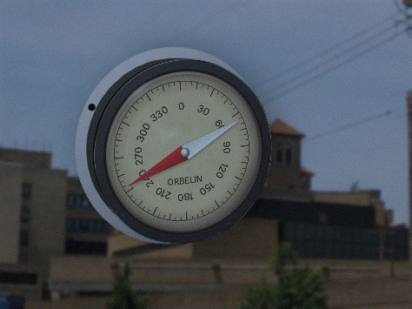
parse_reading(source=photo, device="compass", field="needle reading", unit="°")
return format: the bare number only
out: 245
